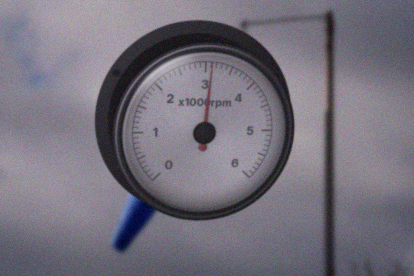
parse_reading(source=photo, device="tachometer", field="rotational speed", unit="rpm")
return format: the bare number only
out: 3100
